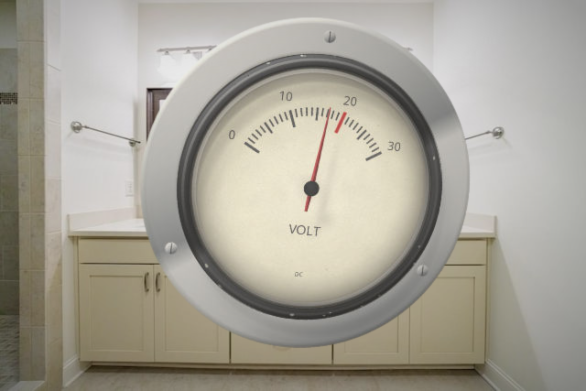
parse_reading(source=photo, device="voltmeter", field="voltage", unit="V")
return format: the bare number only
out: 17
